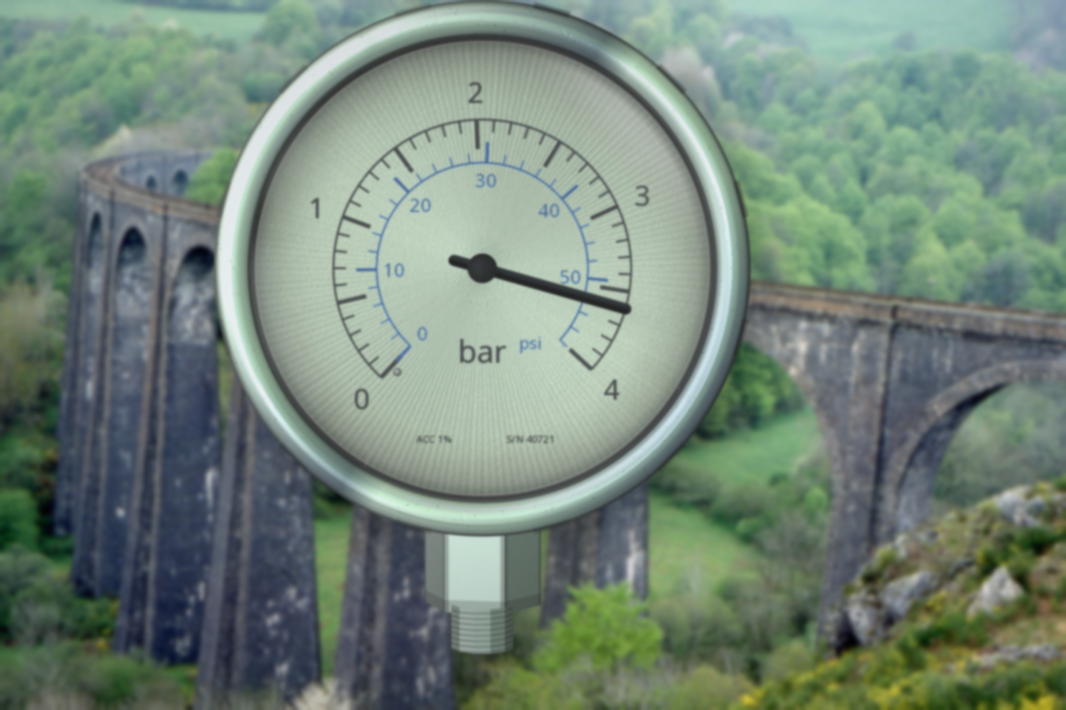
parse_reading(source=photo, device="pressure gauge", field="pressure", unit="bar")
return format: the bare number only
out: 3.6
